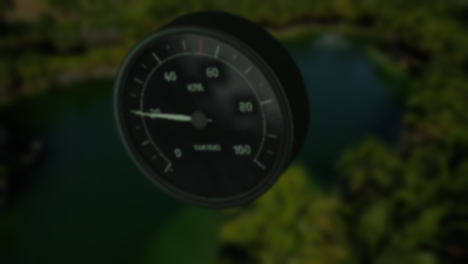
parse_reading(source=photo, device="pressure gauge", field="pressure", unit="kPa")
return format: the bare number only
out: 20
